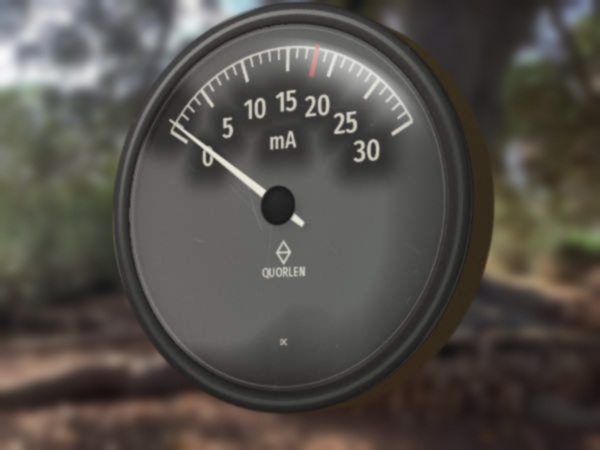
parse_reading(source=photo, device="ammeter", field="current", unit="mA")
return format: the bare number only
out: 1
